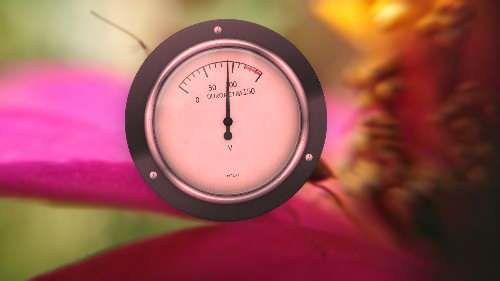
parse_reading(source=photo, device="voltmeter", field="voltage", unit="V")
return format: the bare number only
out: 90
